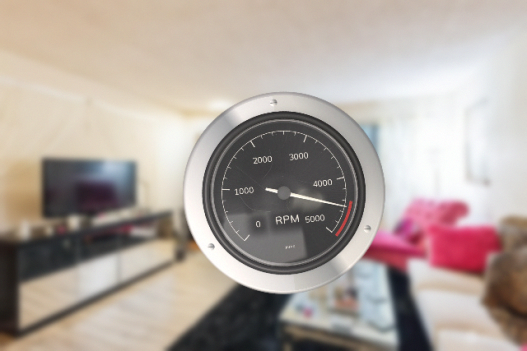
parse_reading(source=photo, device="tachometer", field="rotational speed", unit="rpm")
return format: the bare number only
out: 4500
